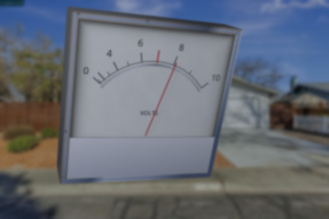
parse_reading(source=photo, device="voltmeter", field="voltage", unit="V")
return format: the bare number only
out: 8
